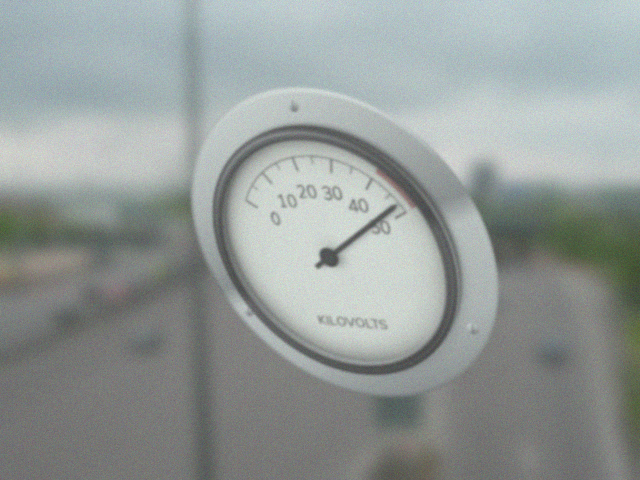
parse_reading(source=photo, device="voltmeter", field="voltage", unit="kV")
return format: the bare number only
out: 47.5
